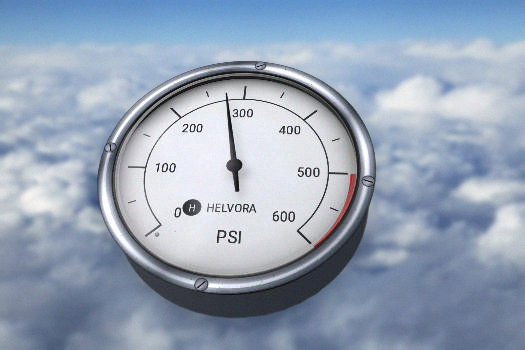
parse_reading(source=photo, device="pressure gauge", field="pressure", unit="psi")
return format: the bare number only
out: 275
